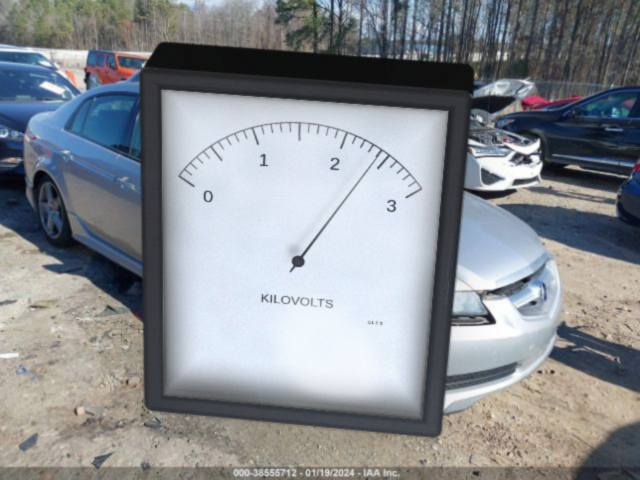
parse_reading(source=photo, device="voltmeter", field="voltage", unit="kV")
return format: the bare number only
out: 2.4
